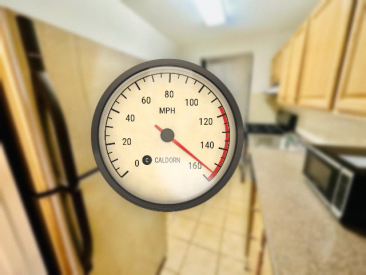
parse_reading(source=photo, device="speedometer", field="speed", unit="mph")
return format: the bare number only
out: 155
